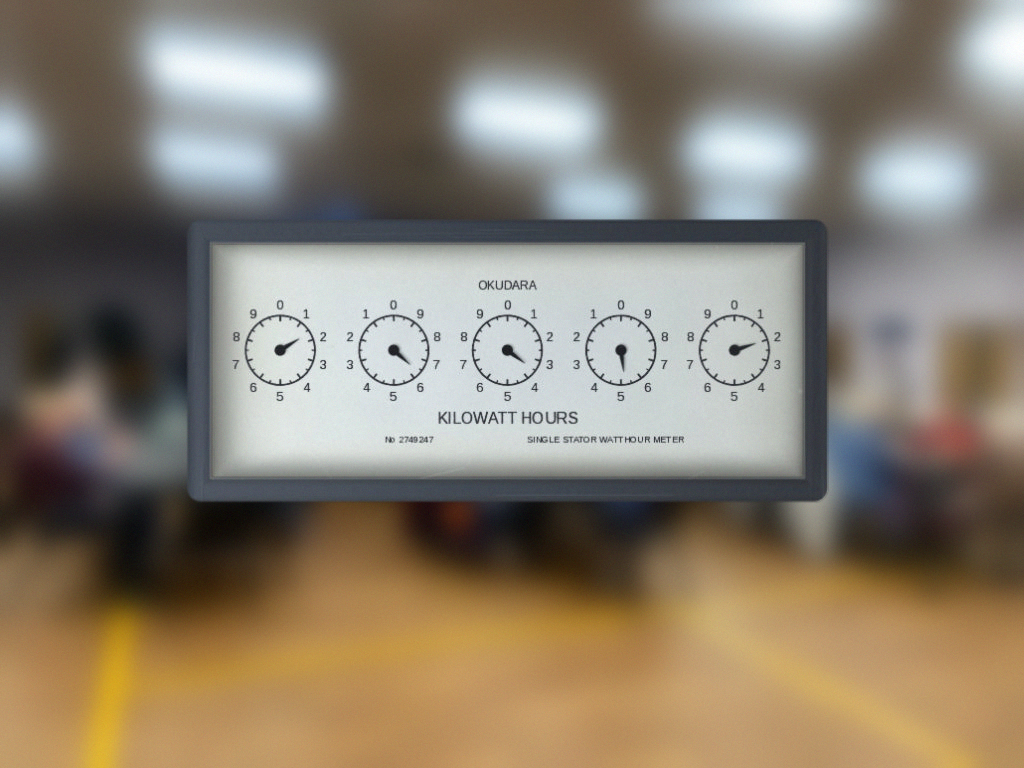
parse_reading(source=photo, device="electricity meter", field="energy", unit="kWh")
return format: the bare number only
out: 16352
